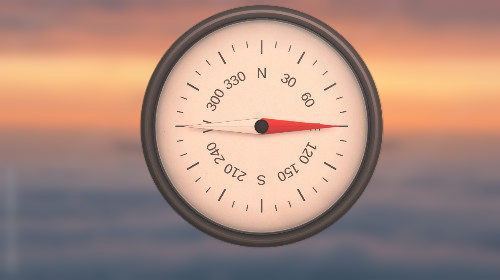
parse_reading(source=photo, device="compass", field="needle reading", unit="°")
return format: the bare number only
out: 90
